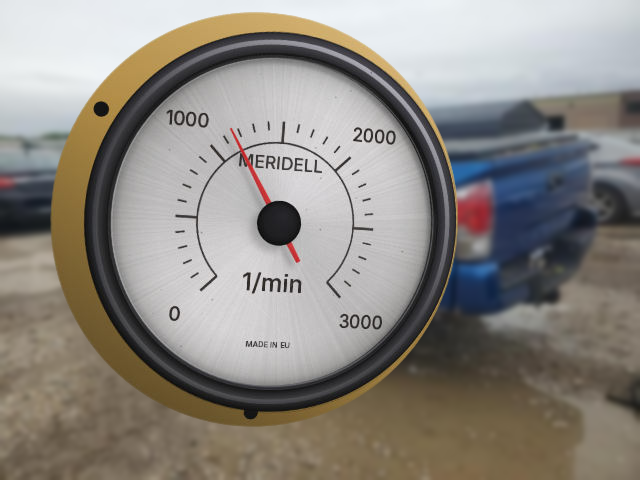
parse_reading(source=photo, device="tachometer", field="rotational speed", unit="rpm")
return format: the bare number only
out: 1150
